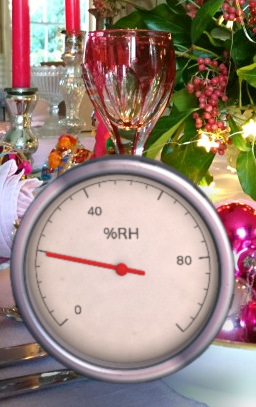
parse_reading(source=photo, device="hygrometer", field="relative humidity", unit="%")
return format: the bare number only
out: 20
